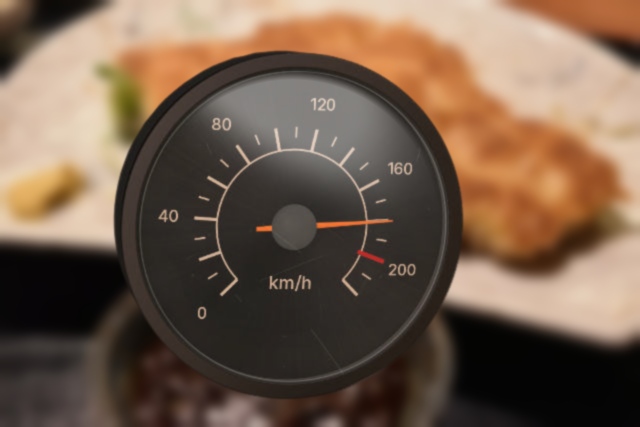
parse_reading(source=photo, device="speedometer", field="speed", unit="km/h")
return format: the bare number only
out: 180
